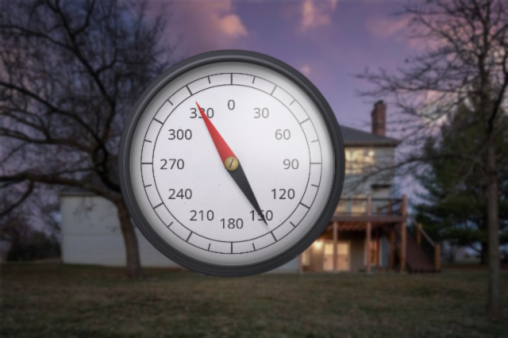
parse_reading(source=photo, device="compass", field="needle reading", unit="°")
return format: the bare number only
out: 330
